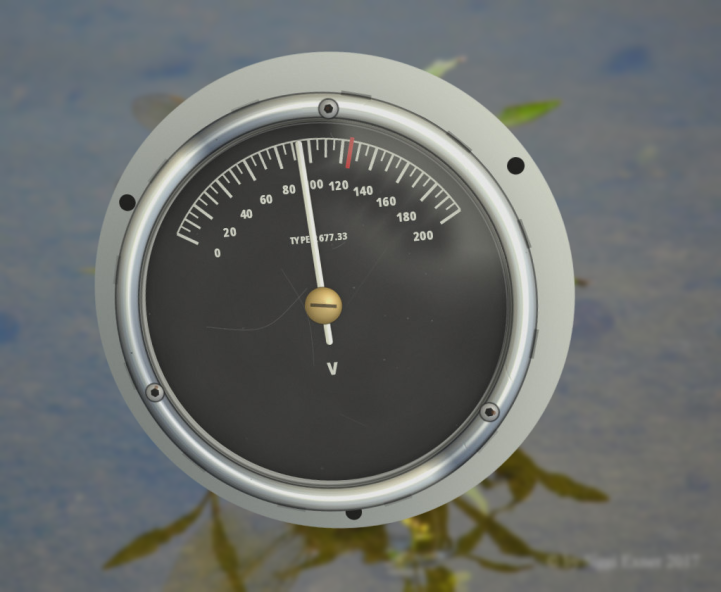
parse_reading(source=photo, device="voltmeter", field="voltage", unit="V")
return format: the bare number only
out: 95
